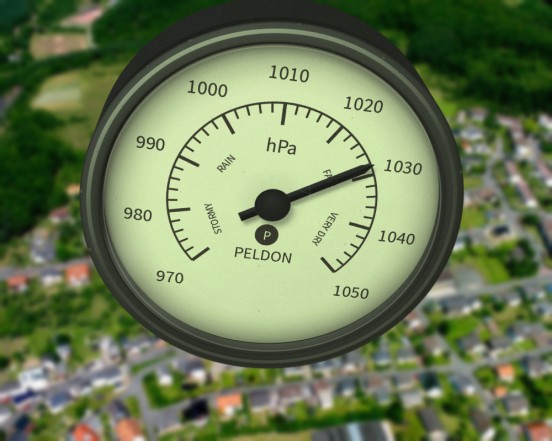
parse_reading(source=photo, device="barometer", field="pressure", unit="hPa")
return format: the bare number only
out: 1028
